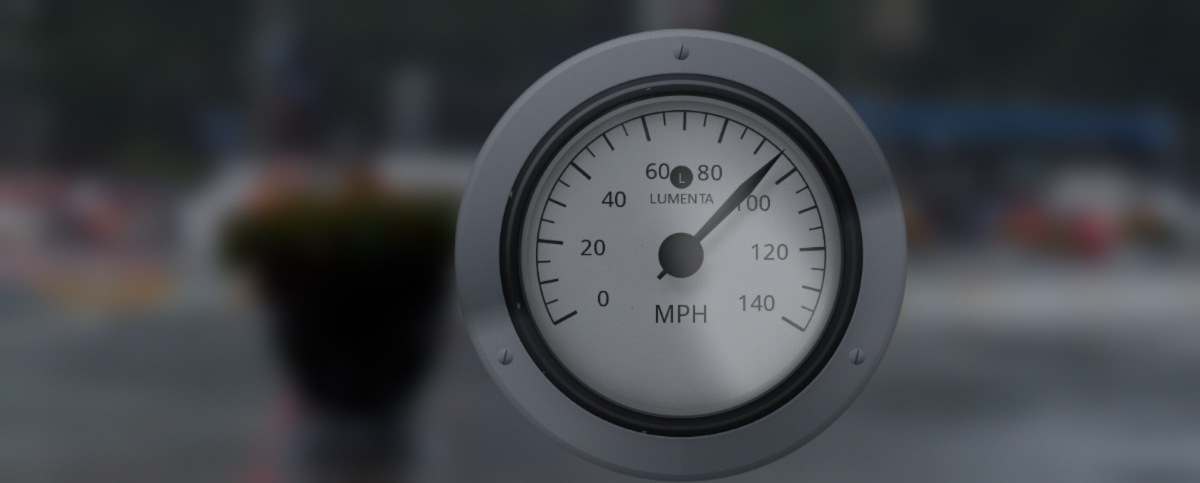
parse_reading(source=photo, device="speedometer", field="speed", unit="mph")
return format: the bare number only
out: 95
